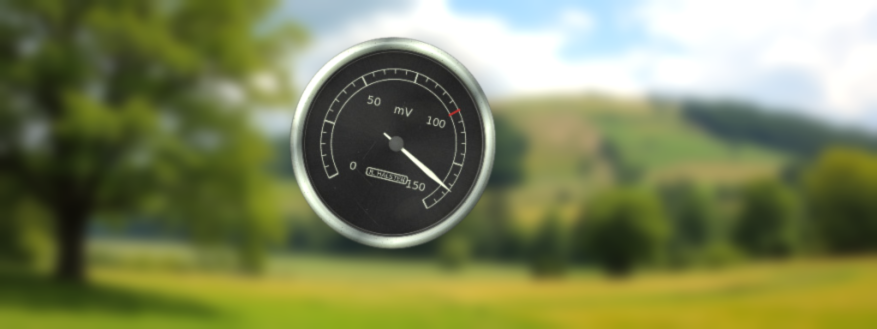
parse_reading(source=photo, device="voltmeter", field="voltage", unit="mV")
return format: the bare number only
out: 137.5
